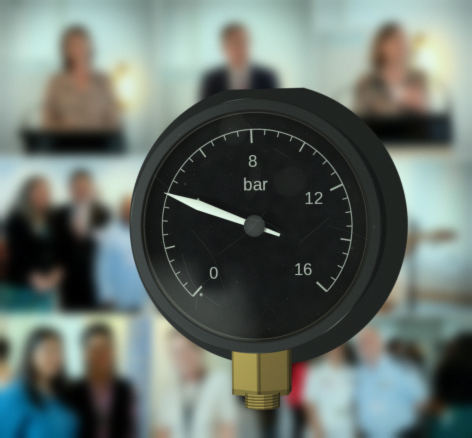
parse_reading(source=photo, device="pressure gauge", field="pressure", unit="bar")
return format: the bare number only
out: 4
